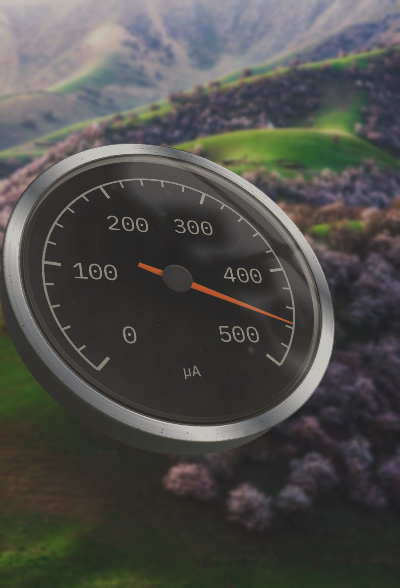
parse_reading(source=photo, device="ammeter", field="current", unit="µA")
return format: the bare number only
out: 460
